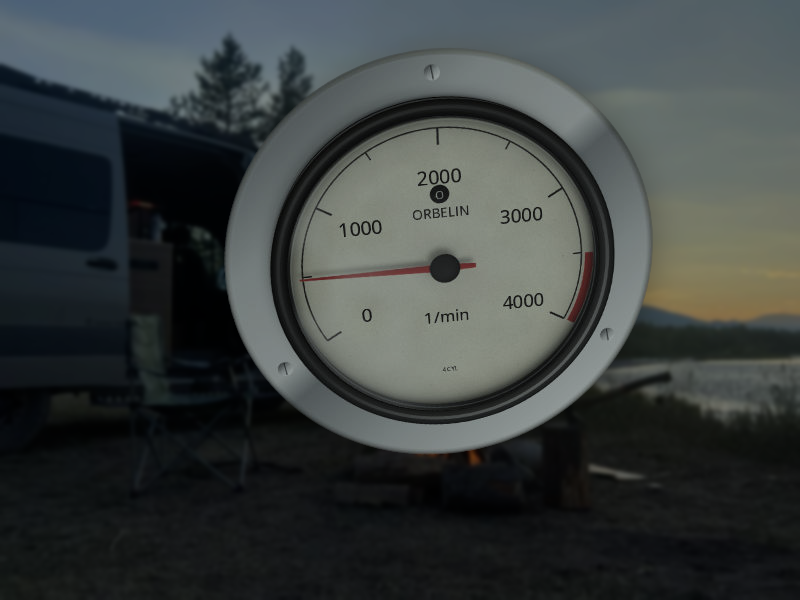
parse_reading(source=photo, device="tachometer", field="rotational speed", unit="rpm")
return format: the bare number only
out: 500
